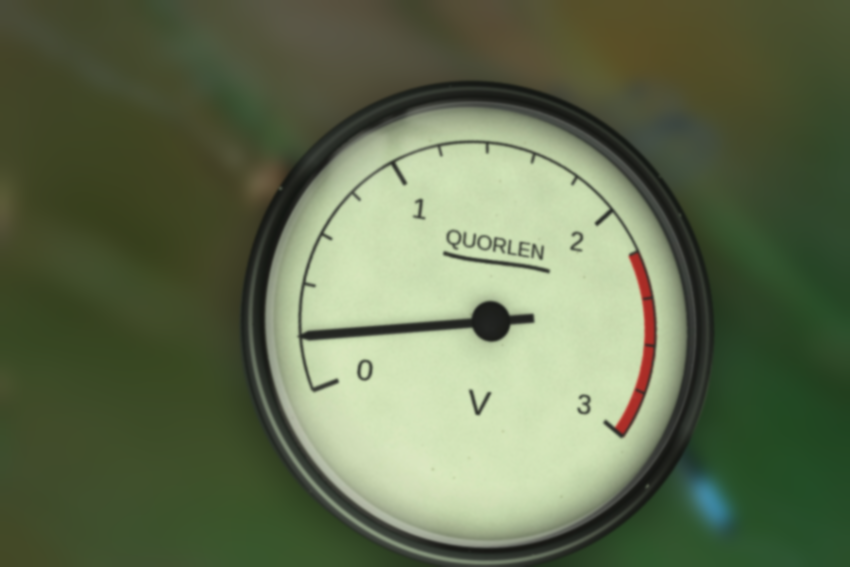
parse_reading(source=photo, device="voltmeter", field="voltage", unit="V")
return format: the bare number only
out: 0.2
